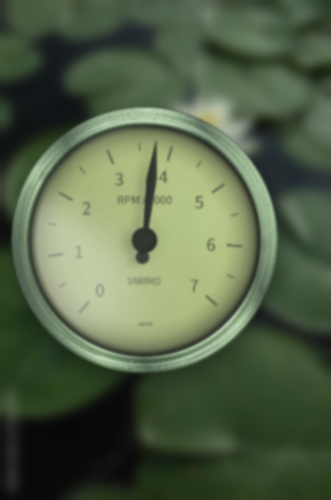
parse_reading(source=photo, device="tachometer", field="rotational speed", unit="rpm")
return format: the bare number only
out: 3750
